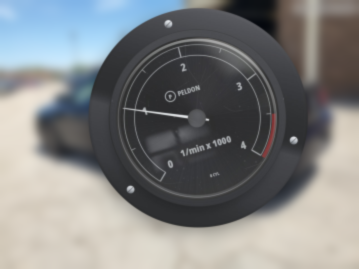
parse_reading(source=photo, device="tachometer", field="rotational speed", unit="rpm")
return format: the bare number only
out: 1000
